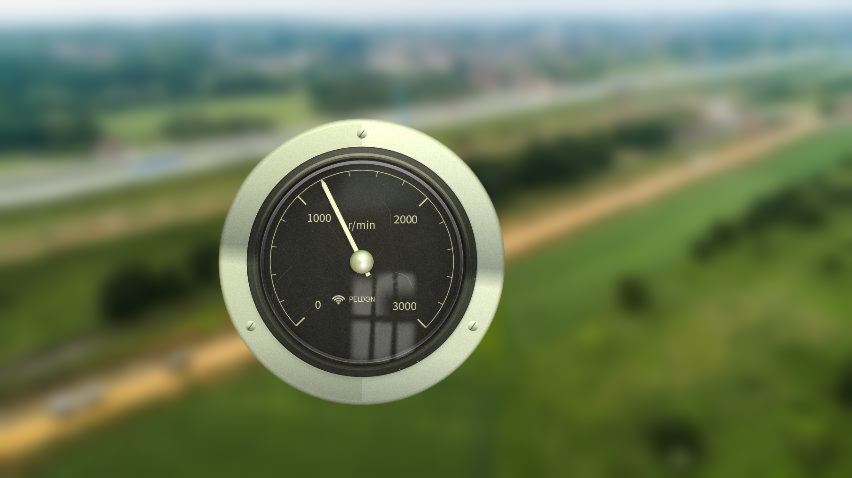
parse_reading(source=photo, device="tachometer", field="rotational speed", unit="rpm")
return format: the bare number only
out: 1200
